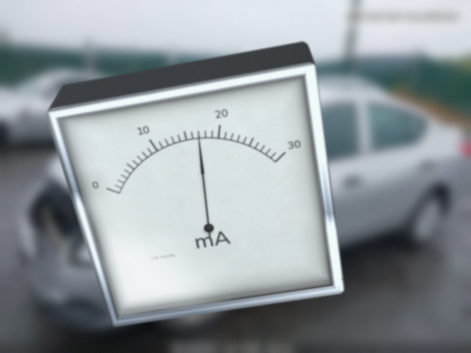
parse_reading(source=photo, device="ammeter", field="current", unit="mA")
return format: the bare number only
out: 17
